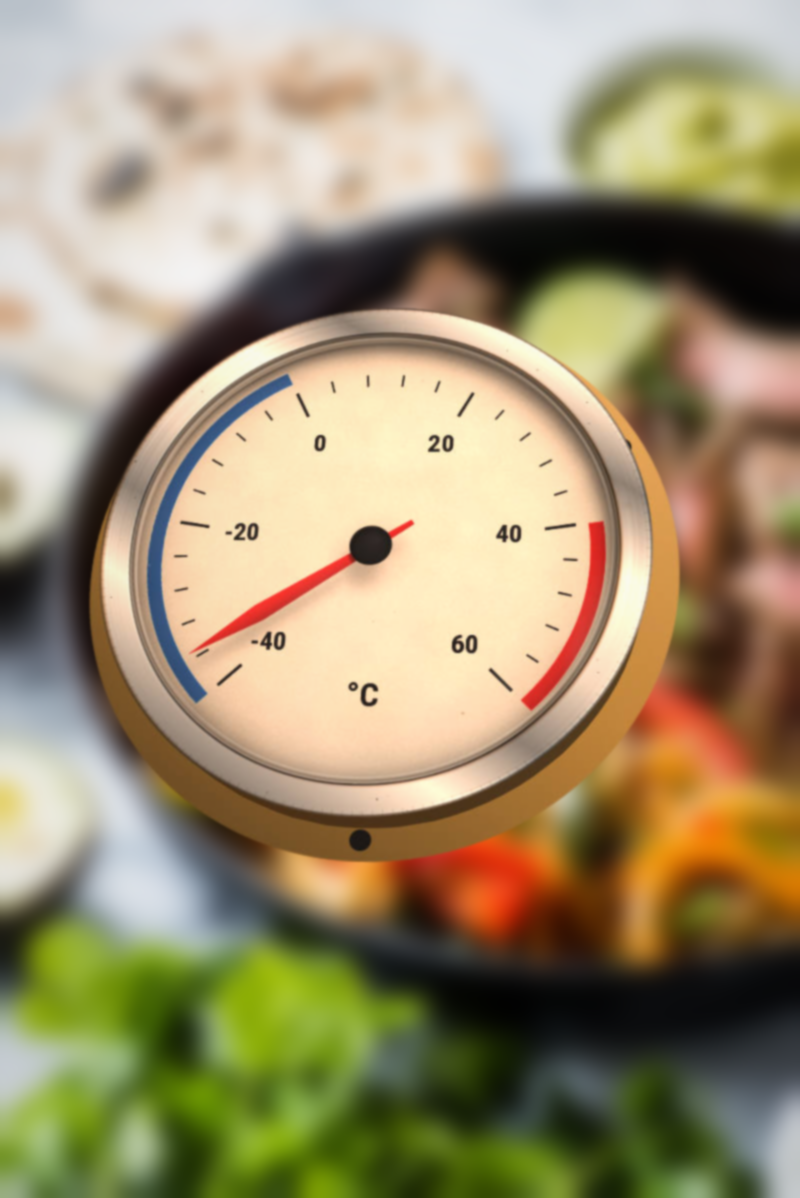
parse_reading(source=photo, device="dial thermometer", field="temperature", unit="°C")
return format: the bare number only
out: -36
